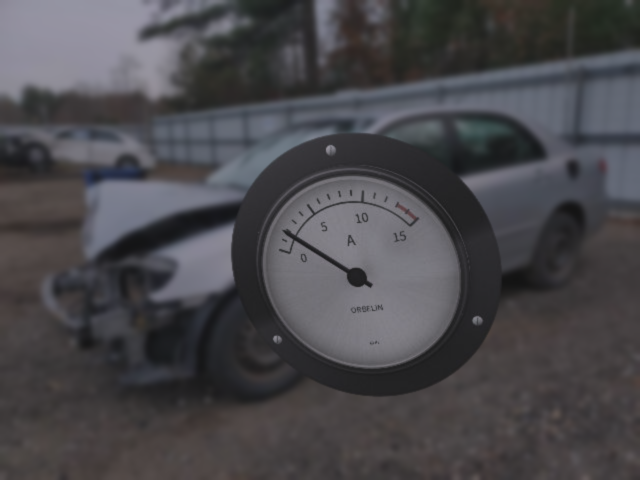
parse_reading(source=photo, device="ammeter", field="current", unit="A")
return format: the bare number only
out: 2
